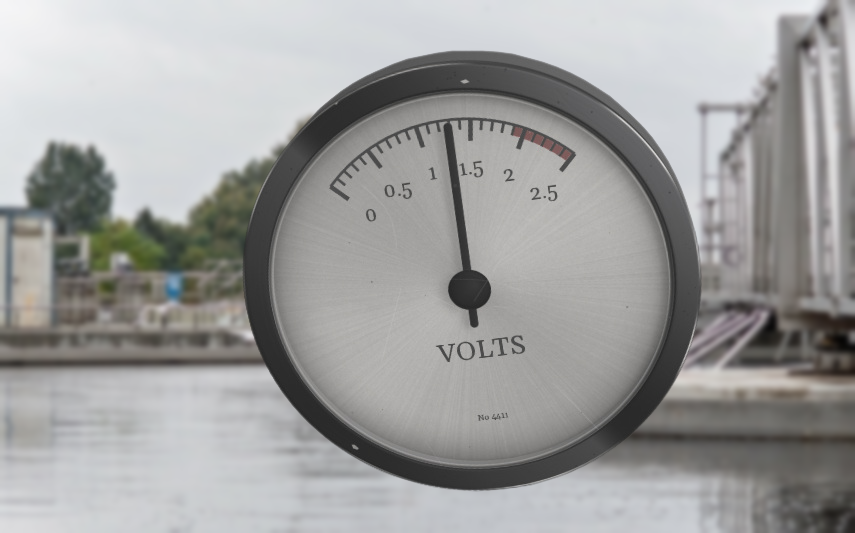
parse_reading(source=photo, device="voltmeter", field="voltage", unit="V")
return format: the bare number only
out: 1.3
